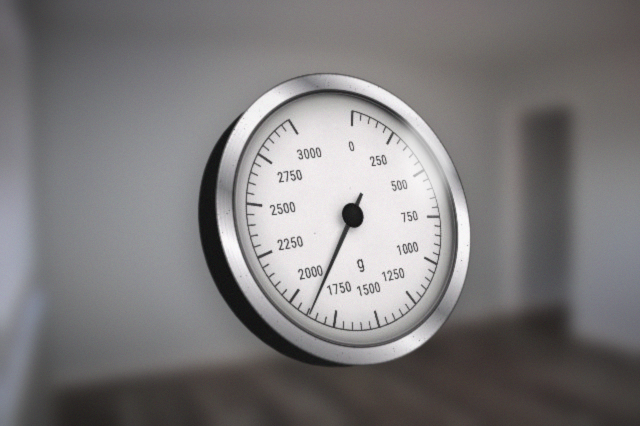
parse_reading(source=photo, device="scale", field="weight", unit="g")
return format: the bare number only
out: 1900
